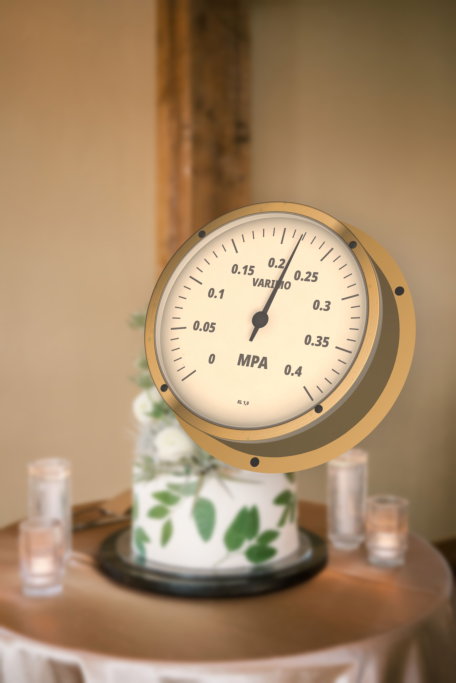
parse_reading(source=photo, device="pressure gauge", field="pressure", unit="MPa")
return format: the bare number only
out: 0.22
